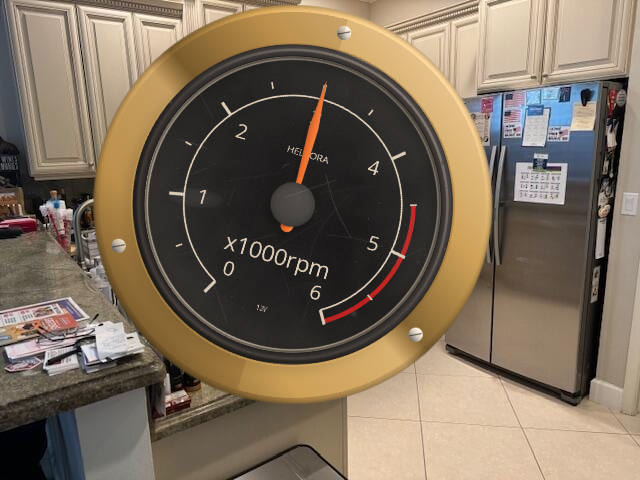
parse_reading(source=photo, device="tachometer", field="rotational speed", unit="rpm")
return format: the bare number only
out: 3000
